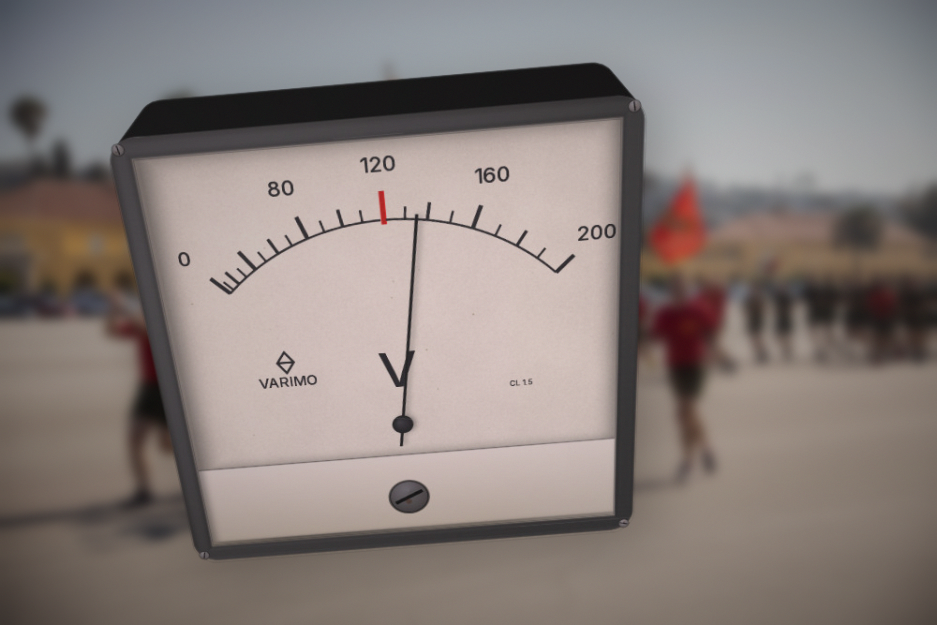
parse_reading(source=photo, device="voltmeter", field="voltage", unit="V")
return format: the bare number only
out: 135
